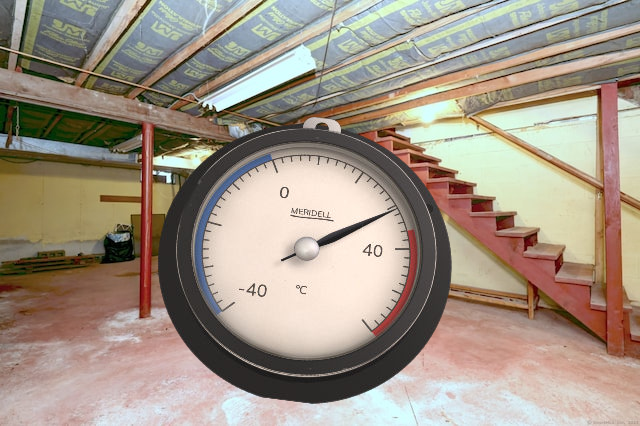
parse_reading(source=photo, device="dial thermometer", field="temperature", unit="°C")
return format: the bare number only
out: 31
